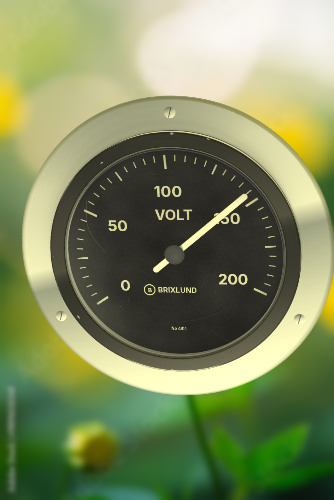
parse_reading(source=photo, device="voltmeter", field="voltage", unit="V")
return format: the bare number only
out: 145
